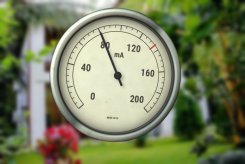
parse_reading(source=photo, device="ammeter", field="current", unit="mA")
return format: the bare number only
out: 80
